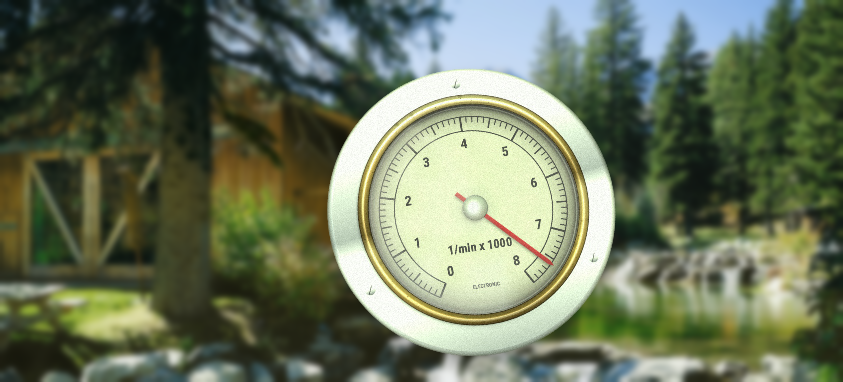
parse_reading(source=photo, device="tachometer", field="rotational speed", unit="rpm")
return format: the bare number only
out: 7600
